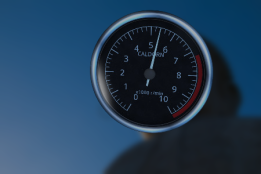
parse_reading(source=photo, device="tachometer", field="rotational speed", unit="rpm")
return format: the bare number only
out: 5400
